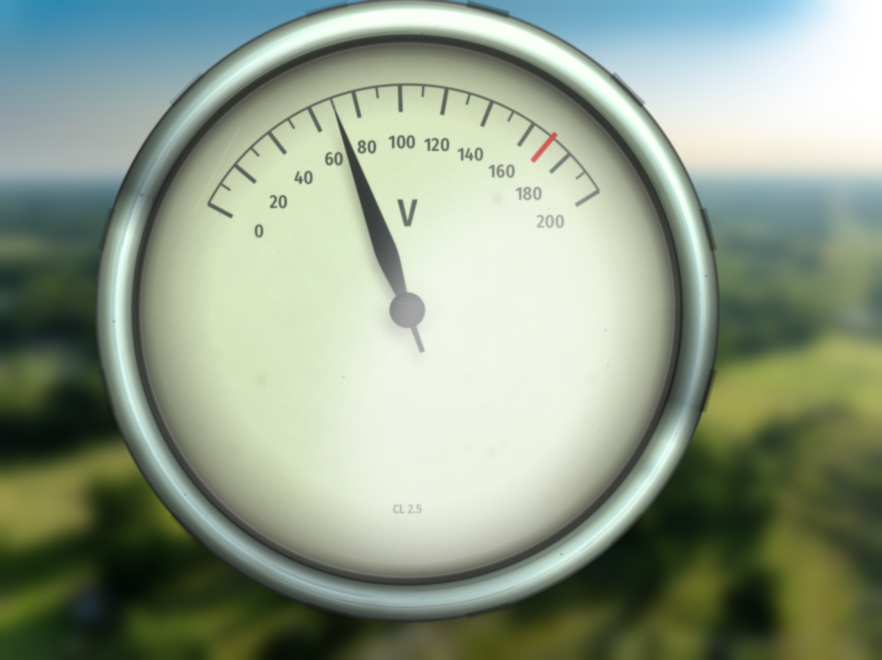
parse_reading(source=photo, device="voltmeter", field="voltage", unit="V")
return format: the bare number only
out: 70
